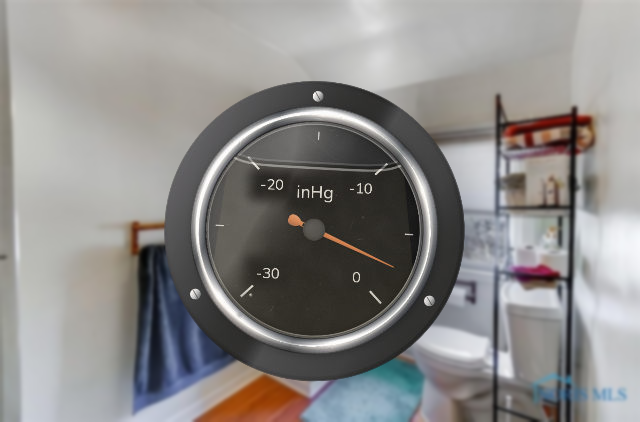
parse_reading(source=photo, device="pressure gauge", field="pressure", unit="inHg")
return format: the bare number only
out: -2.5
